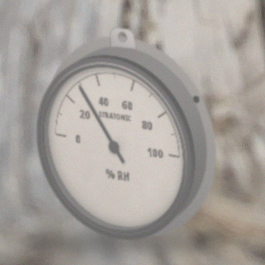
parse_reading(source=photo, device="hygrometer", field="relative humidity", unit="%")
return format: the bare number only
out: 30
